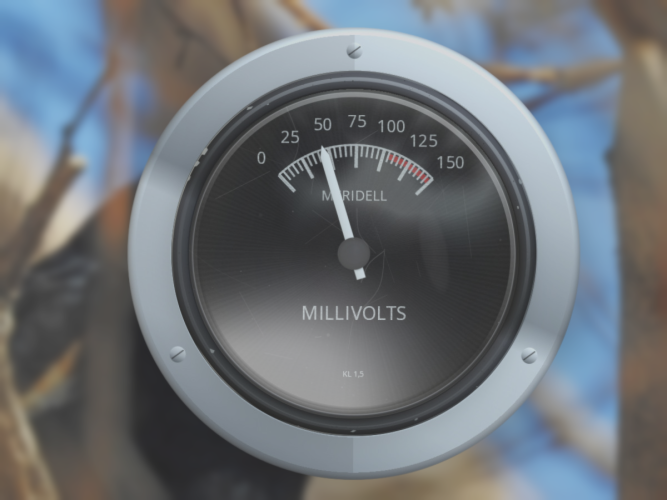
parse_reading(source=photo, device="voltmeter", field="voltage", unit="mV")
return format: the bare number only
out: 45
